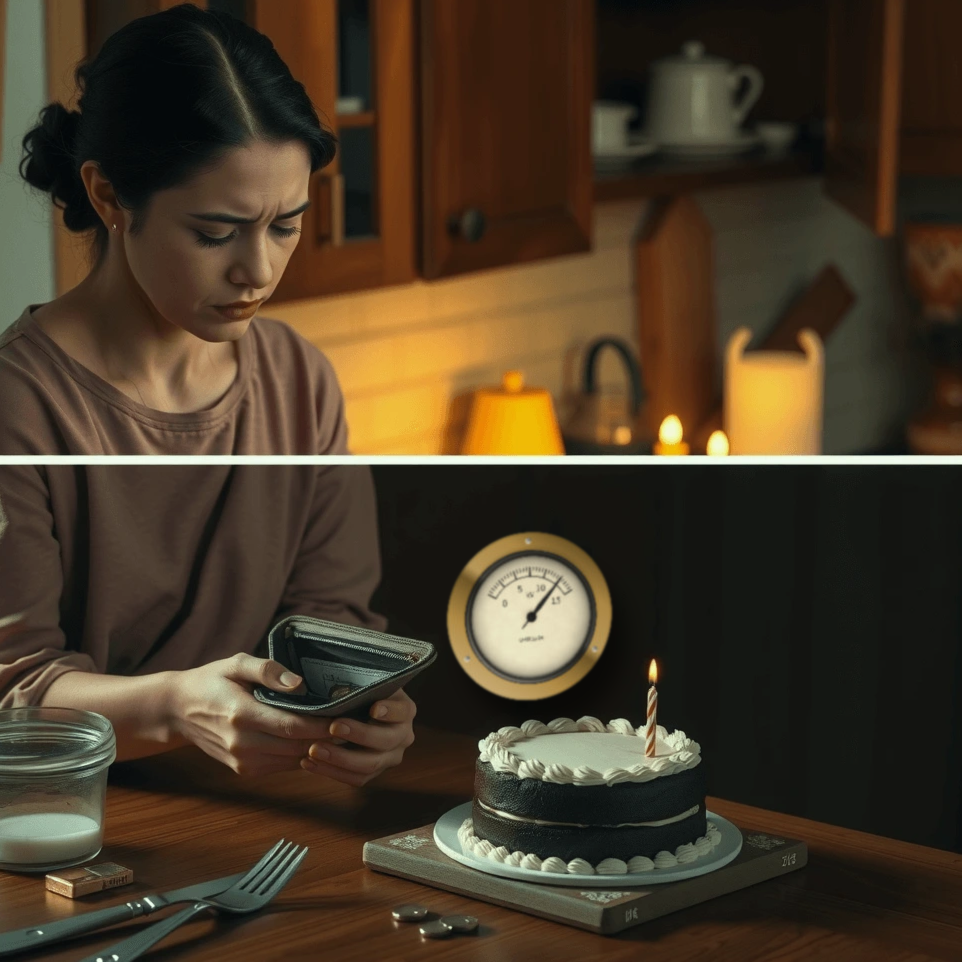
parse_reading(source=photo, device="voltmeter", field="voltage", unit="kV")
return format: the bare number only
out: 12.5
